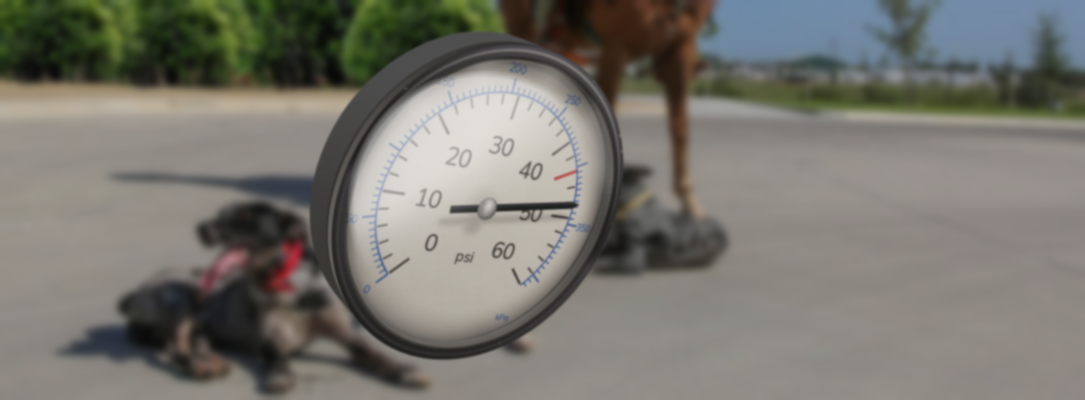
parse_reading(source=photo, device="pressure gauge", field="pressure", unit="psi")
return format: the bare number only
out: 48
